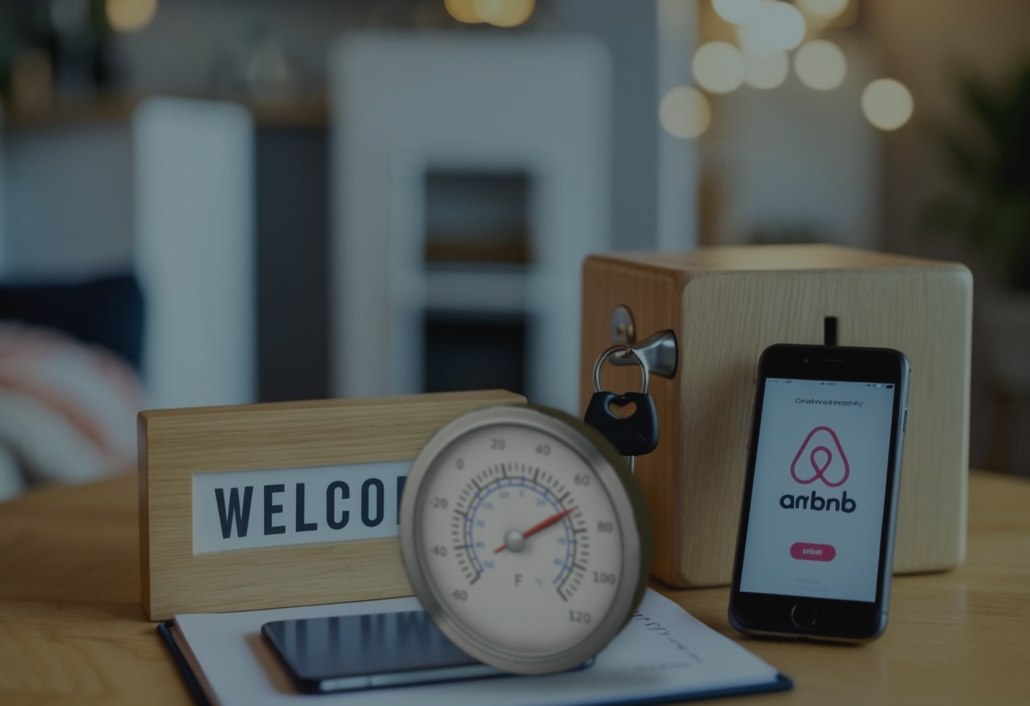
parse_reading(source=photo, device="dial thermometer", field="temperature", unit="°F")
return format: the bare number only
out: 68
